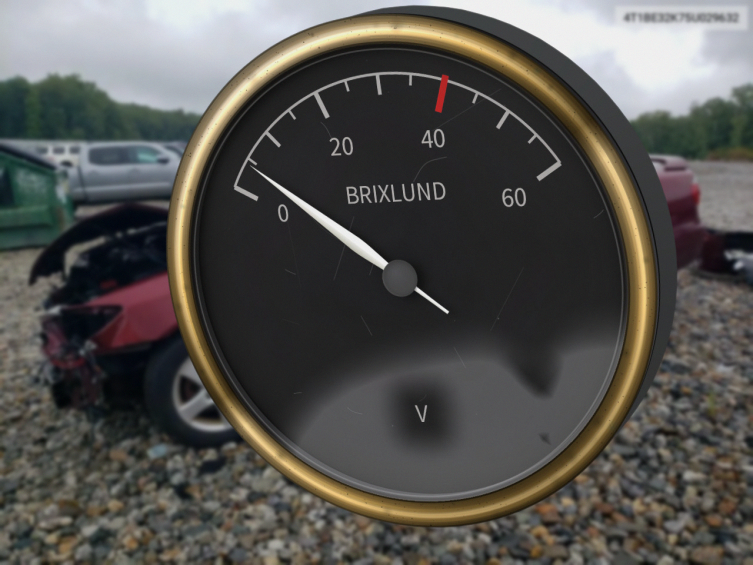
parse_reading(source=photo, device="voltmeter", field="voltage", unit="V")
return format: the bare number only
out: 5
